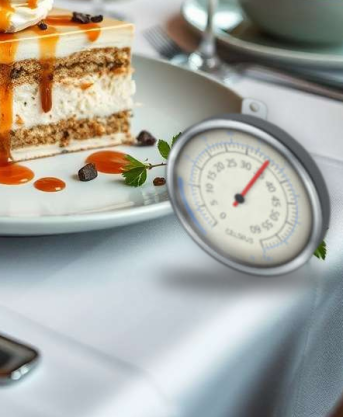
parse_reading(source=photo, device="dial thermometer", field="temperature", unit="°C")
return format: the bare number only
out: 35
